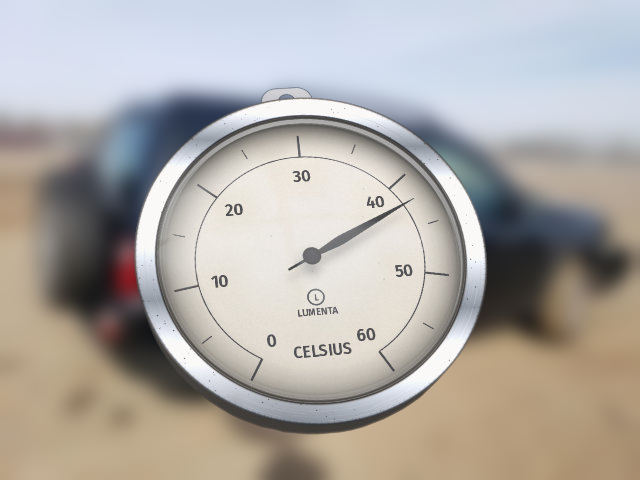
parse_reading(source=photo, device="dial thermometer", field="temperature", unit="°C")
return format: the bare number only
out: 42.5
